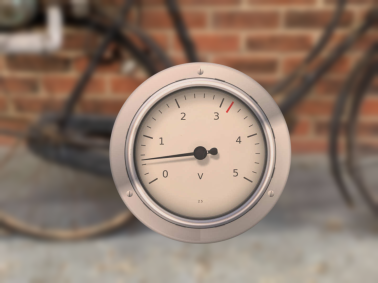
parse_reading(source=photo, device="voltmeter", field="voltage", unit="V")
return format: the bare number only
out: 0.5
